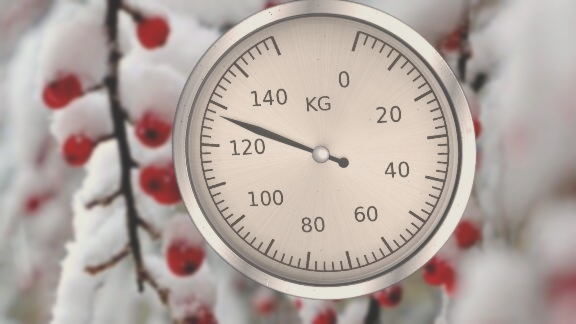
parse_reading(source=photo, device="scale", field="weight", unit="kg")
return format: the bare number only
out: 128
